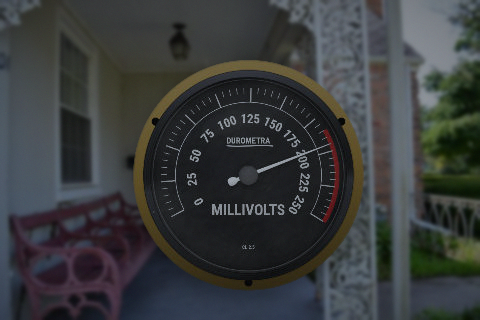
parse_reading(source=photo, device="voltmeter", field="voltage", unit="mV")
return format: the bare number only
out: 195
